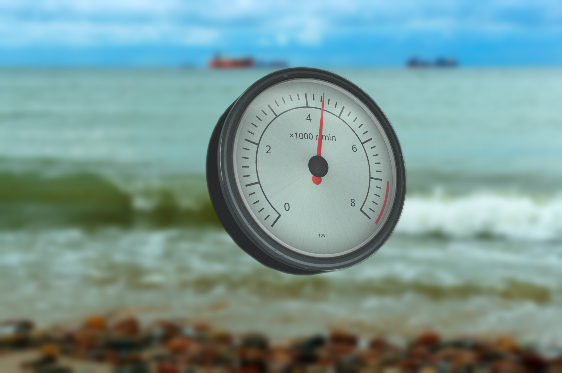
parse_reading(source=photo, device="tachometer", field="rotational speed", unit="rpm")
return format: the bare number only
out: 4400
